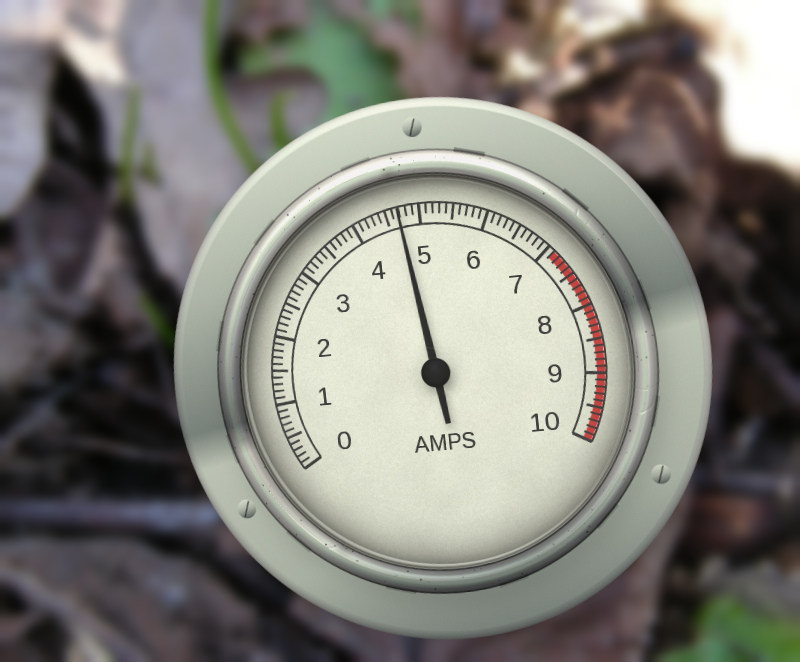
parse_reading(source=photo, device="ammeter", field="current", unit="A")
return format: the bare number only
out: 4.7
